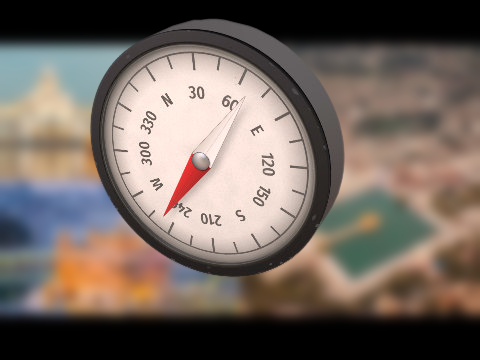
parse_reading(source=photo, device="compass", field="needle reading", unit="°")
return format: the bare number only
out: 247.5
